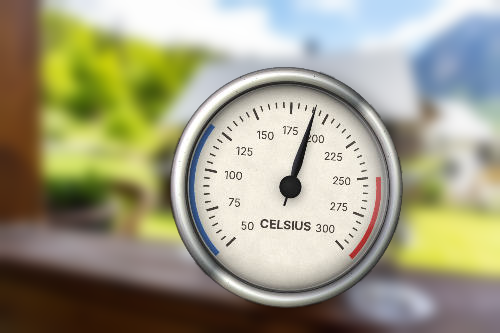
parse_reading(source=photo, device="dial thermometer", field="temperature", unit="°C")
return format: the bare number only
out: 190
